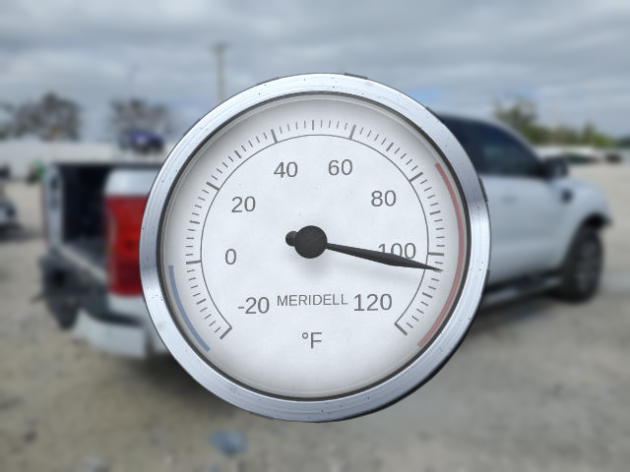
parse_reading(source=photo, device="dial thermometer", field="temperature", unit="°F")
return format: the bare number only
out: 104
